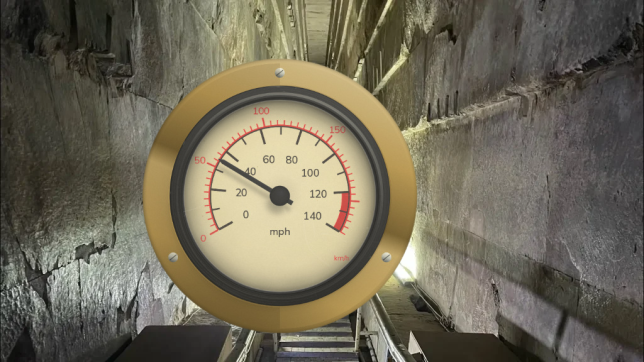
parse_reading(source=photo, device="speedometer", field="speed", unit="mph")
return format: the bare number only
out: 35
